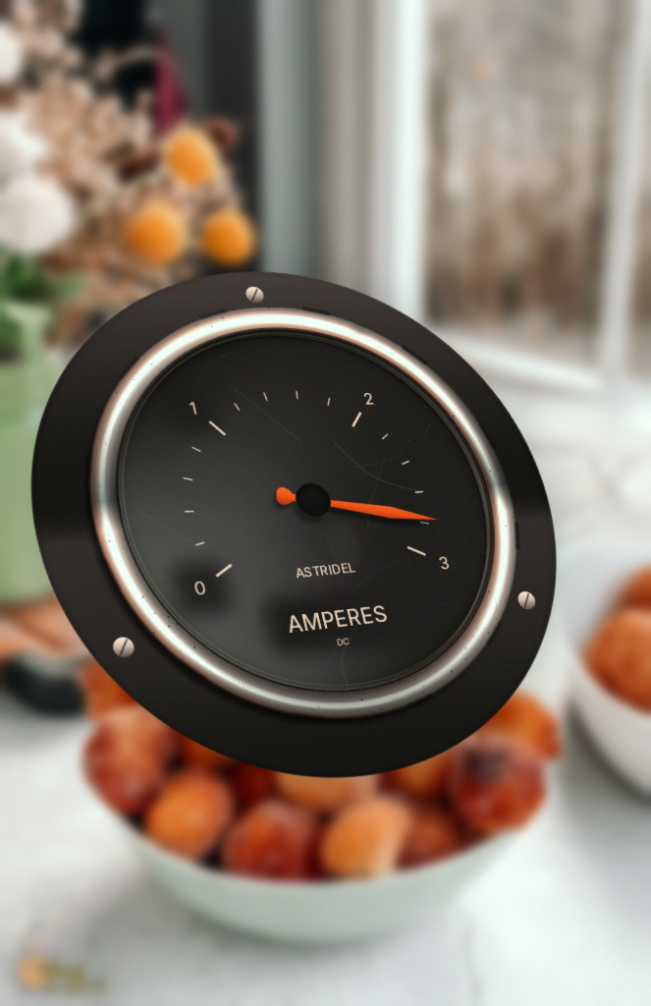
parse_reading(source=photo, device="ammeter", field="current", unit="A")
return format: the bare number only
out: 2.8
